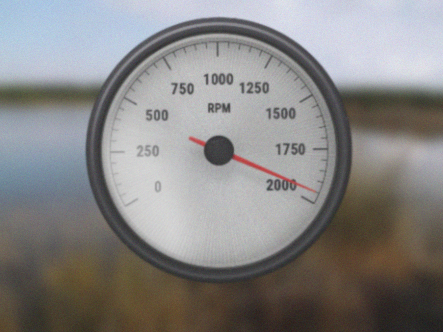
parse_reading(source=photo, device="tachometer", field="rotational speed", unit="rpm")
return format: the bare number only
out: 1950
